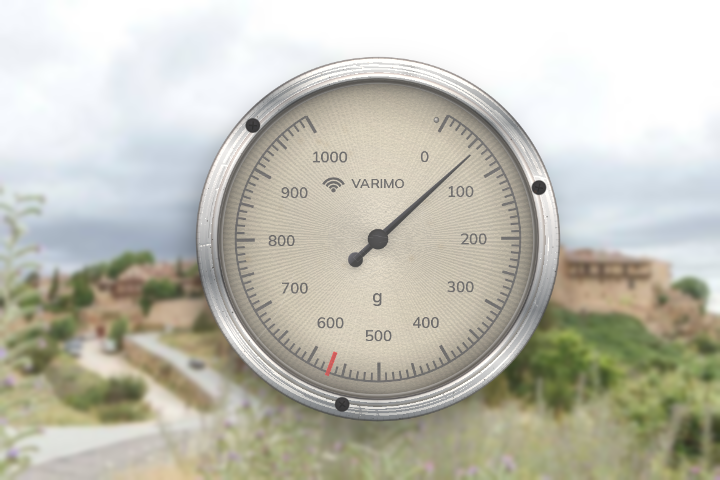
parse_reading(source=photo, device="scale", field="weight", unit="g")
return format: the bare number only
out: 60
